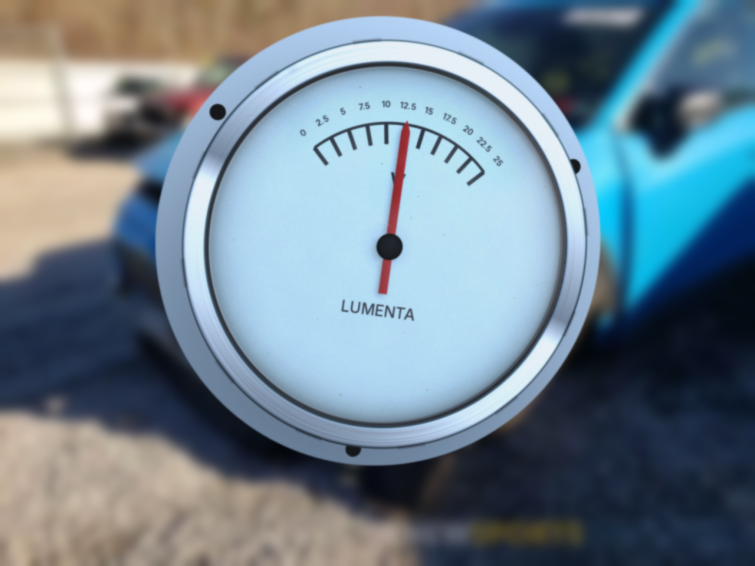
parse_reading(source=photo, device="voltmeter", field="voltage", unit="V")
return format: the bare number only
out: 12.5
